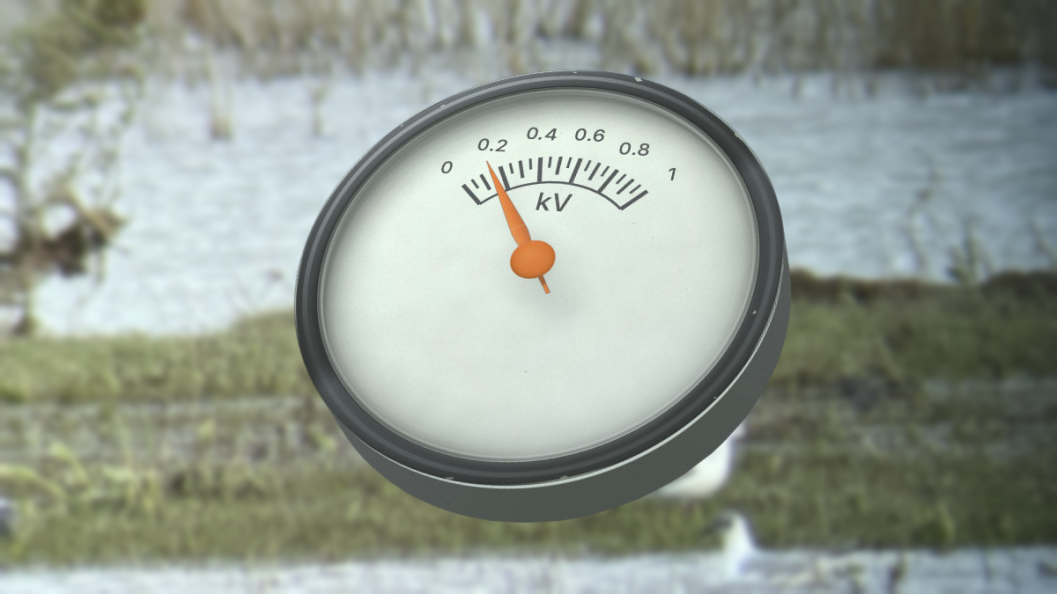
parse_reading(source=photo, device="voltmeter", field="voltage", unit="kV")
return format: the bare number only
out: 0.15
